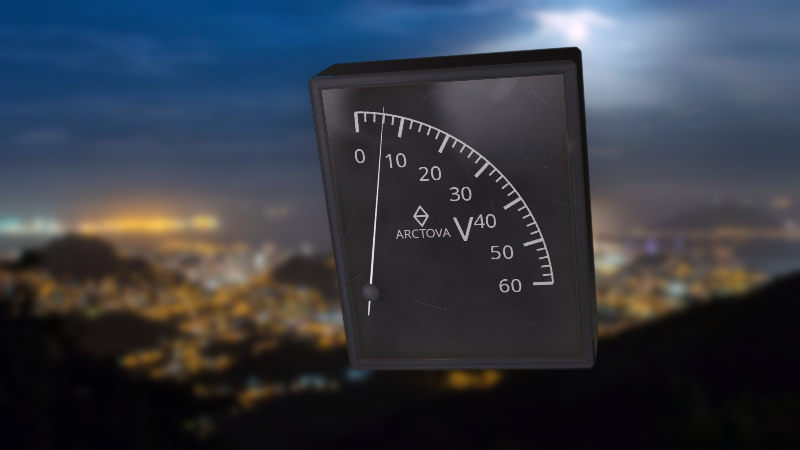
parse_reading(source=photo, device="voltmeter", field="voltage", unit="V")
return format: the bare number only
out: 6
